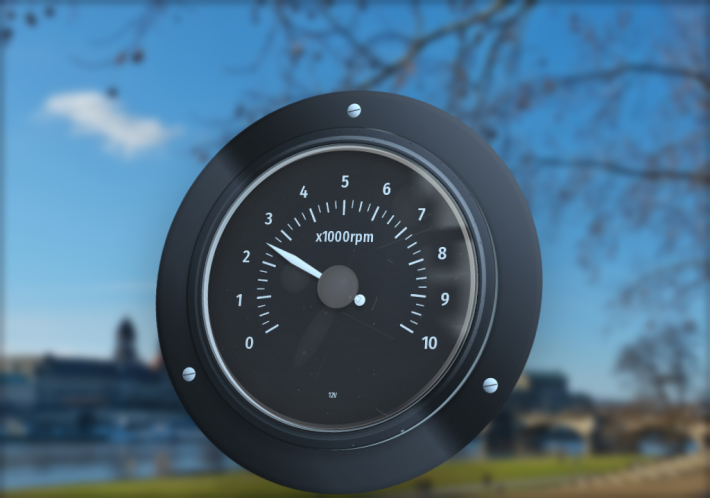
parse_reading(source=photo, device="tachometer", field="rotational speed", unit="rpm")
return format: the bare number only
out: 2500
